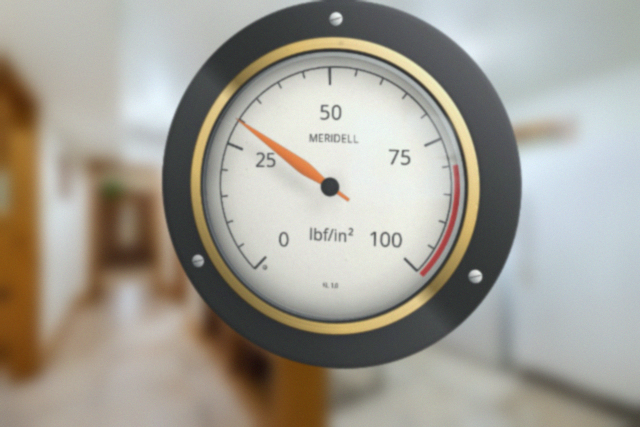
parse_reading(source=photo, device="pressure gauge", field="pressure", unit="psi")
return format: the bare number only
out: 30
